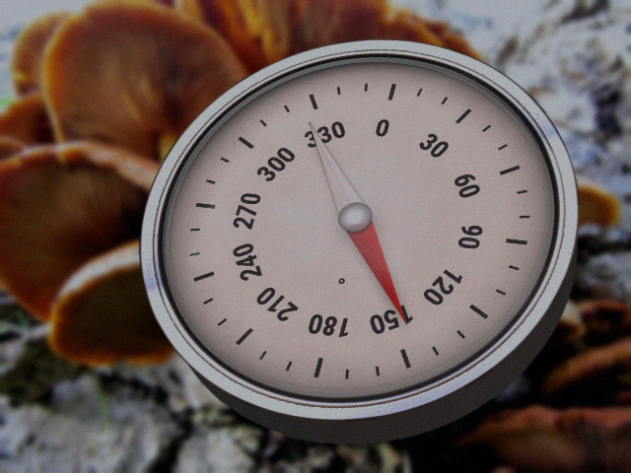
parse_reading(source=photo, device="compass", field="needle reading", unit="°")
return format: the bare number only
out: 145
